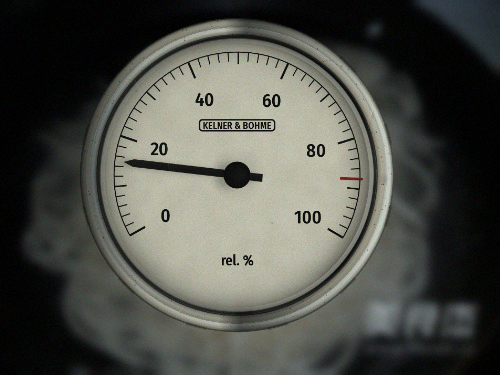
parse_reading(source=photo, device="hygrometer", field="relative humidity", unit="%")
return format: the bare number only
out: 15
